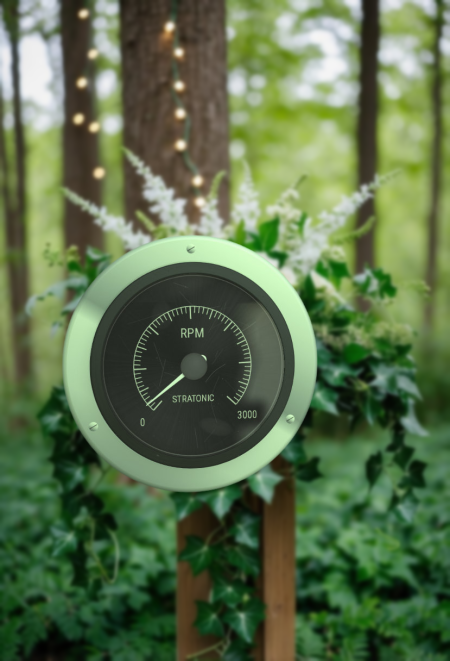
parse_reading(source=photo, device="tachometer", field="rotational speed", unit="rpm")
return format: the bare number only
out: 100
